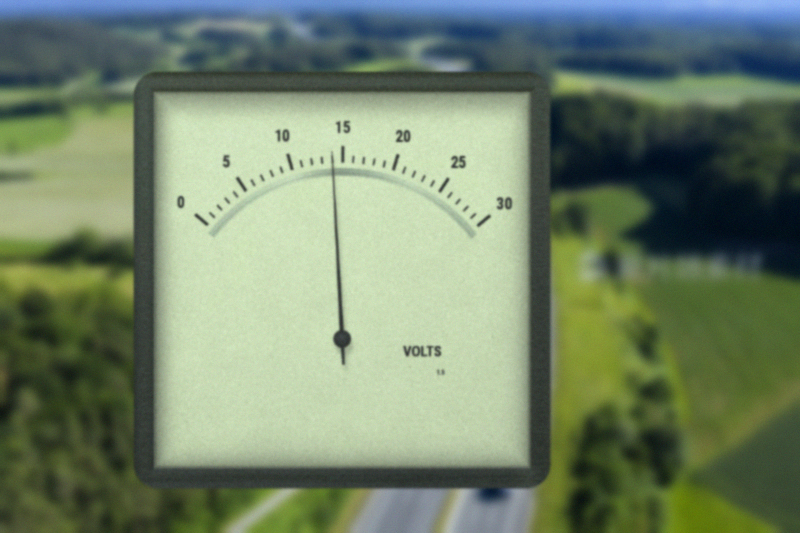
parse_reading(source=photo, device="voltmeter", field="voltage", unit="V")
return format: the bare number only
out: 14
